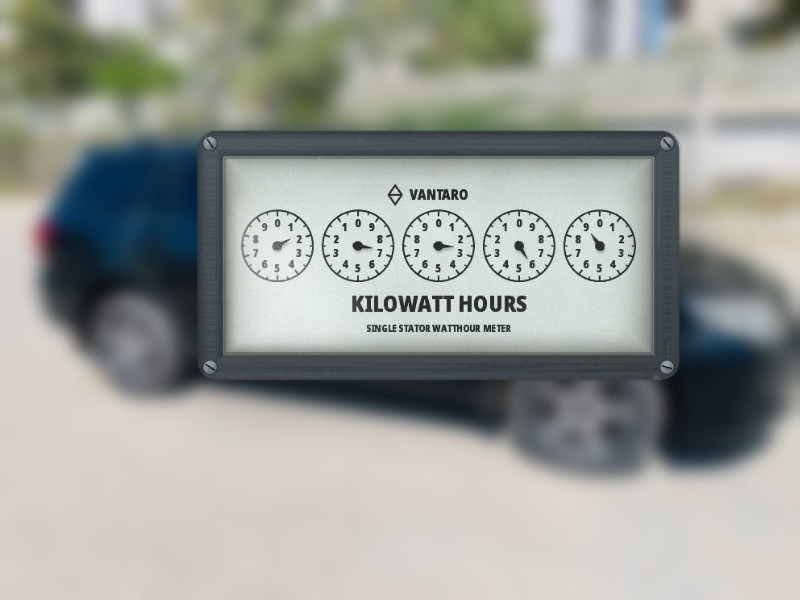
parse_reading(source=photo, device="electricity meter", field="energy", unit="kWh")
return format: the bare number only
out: 17259
